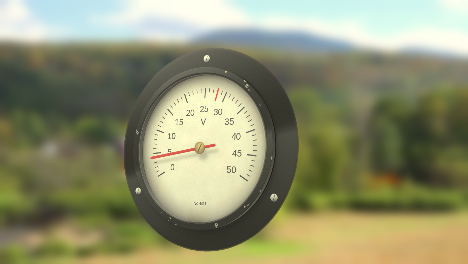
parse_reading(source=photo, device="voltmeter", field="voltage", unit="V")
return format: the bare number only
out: 4
